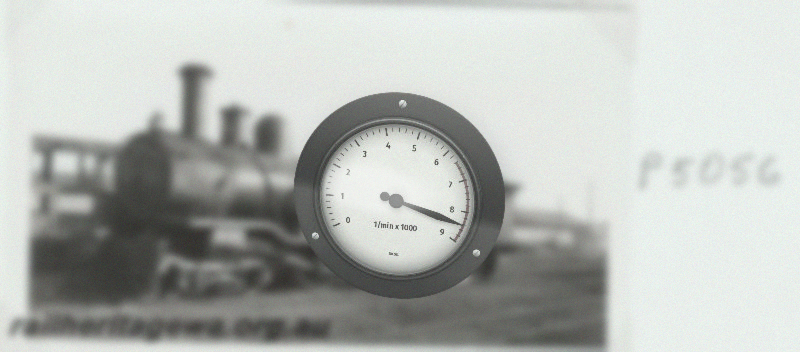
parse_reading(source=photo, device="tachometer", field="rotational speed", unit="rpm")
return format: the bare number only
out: 8400
